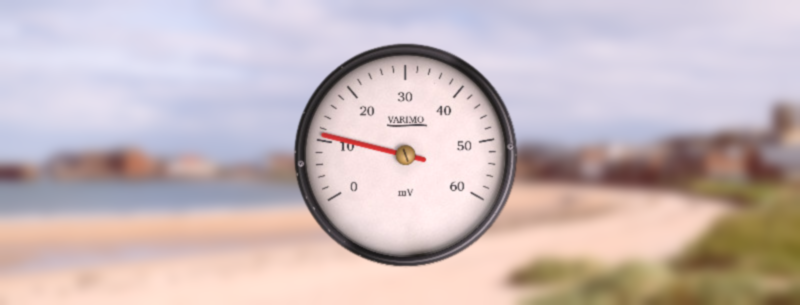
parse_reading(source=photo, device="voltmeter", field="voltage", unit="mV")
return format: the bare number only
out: 11
